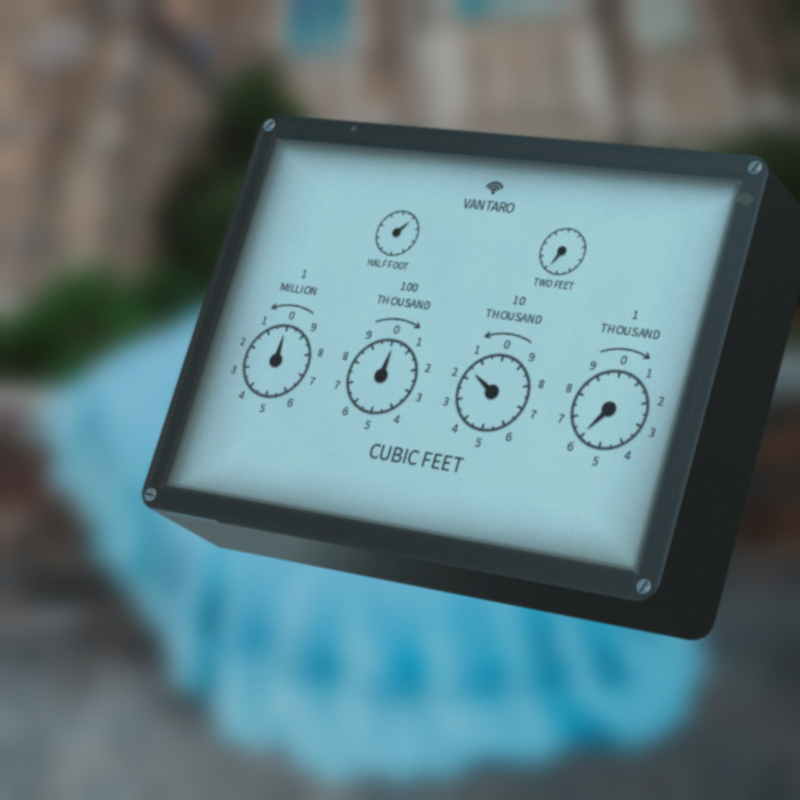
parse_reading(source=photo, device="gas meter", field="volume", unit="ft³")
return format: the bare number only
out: 1600
